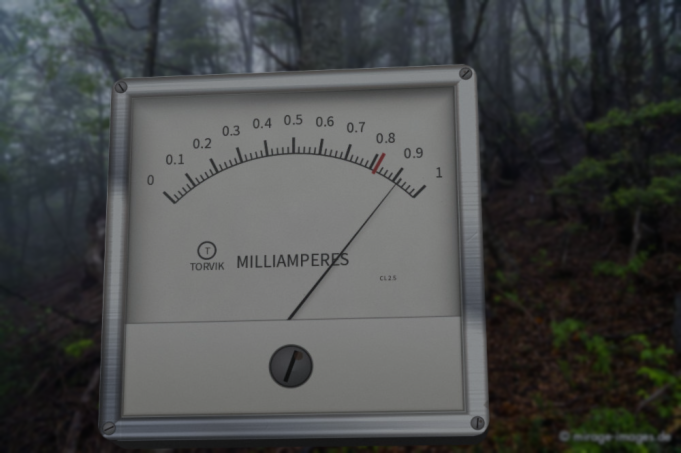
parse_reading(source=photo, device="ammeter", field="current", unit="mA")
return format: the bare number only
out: 0.92
